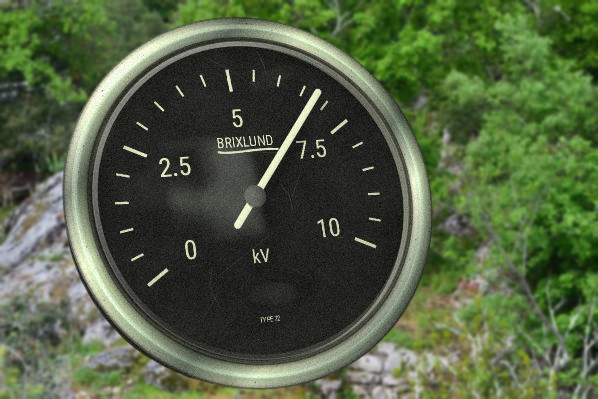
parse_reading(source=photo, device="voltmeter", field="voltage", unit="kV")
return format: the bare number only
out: 6.75
